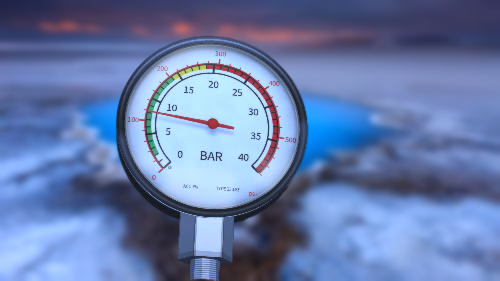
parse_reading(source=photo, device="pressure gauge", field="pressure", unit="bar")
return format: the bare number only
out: 8
